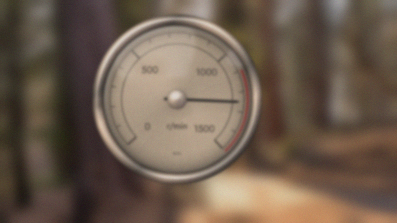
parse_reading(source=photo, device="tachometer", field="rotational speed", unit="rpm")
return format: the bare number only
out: 1250
